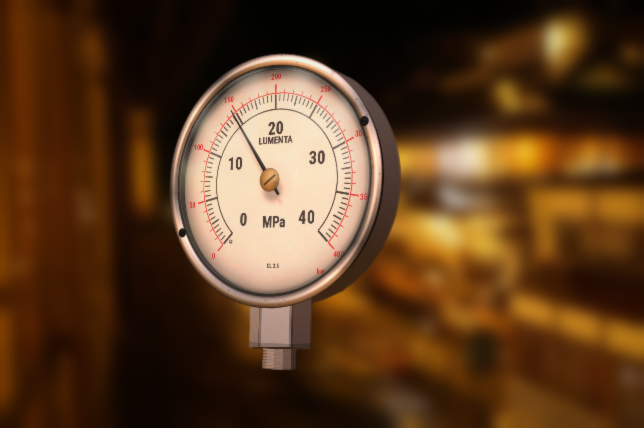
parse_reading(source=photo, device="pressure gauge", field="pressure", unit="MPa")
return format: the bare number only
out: 15
